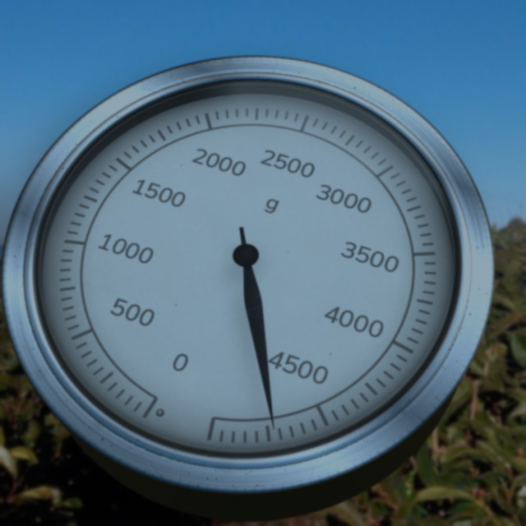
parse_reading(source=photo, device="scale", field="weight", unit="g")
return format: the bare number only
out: 4725
